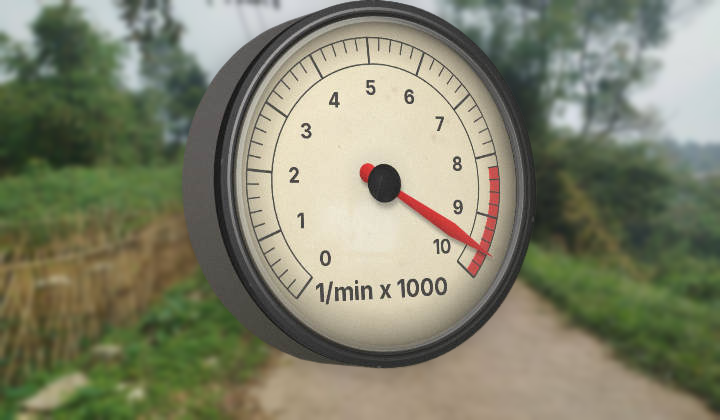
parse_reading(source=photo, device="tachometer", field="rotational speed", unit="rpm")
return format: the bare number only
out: 9600
